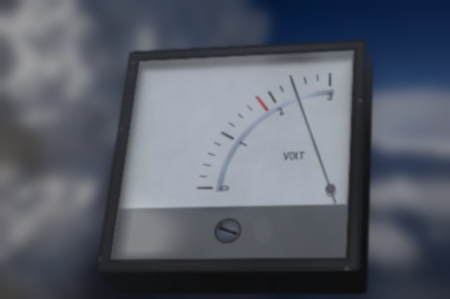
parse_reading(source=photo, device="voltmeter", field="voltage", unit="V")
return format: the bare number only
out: 2.4
